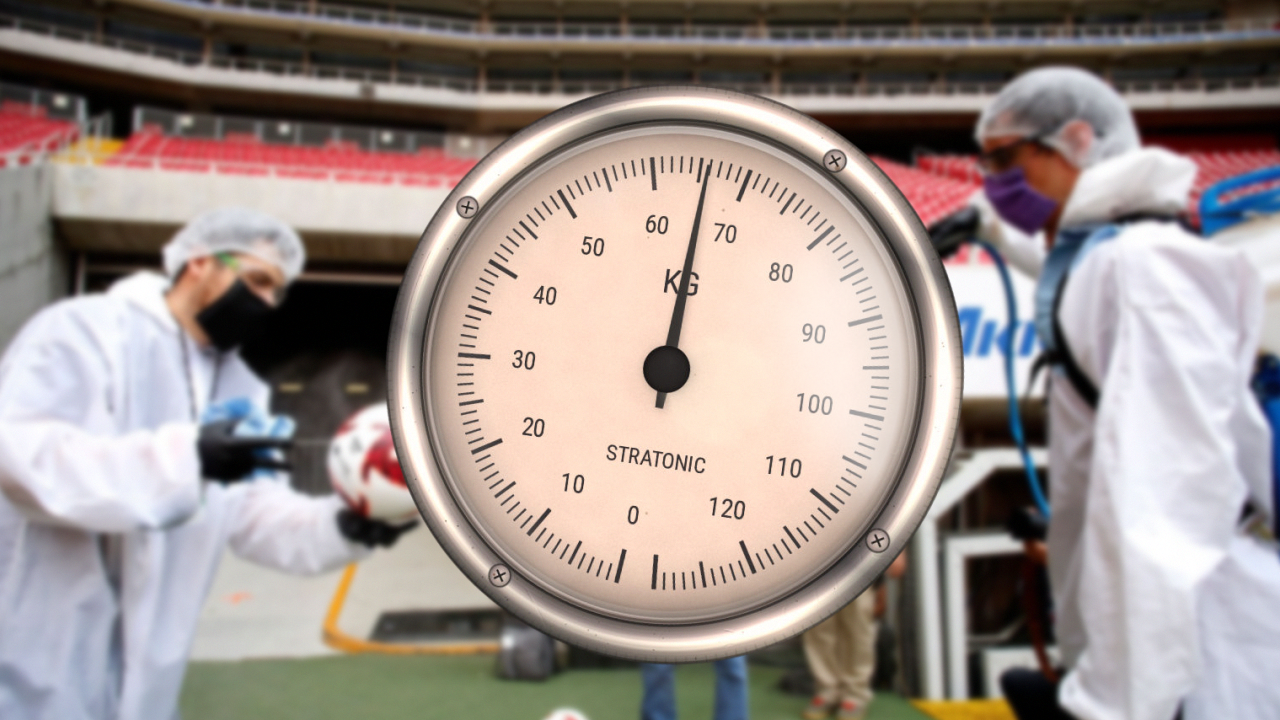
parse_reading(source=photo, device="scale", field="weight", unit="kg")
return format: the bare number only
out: 66
